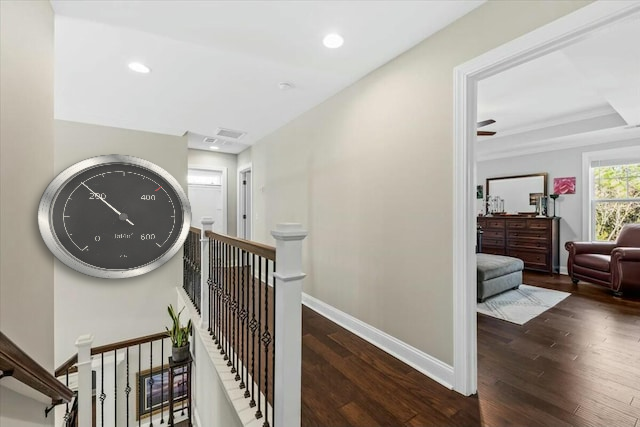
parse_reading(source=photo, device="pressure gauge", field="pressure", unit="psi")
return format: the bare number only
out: 200
